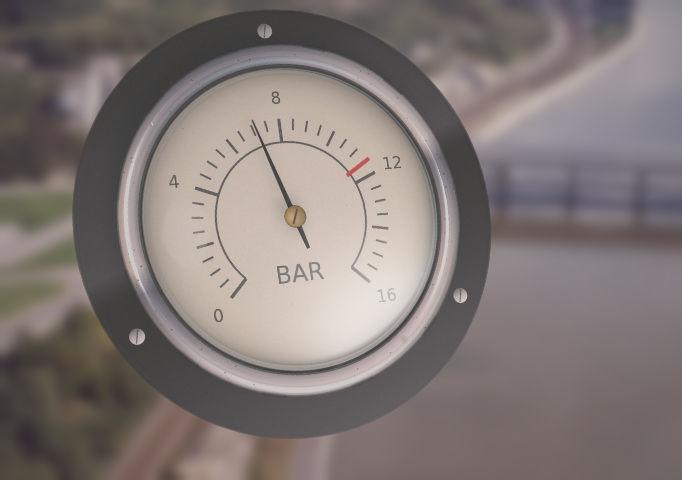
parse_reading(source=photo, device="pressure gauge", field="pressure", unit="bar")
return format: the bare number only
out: 7
